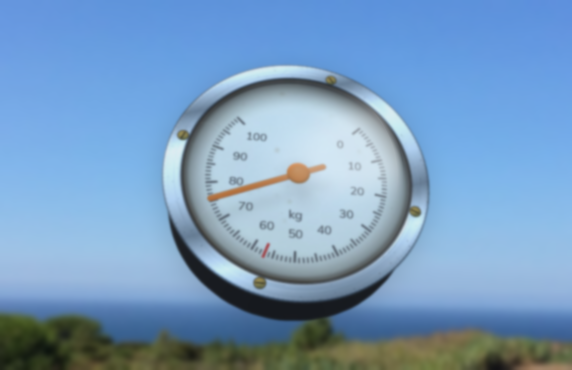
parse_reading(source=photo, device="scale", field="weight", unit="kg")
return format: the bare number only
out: 75
